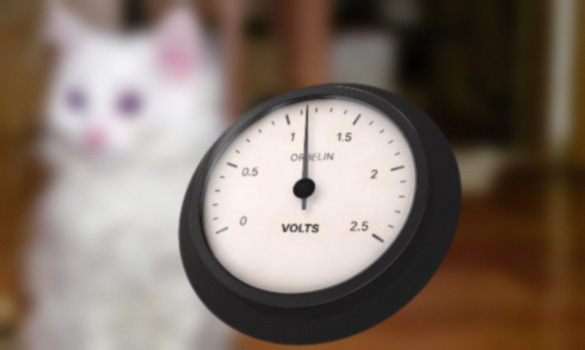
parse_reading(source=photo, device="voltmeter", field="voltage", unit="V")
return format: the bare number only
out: 1.15
